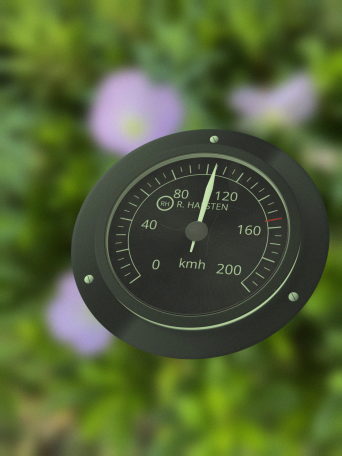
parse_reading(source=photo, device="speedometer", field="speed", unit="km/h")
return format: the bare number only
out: 105
